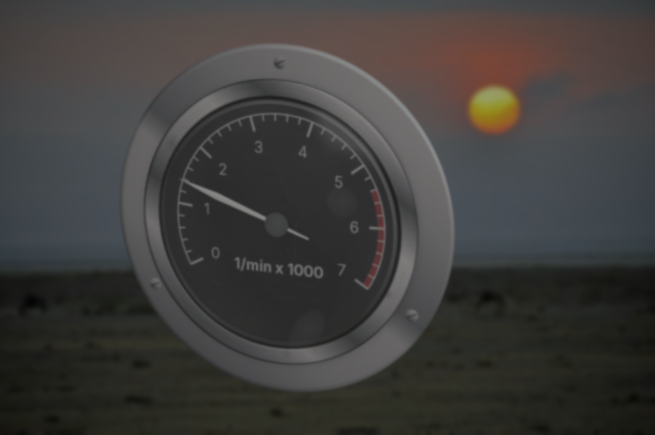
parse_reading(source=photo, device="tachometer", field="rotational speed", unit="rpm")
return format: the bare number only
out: 1400
